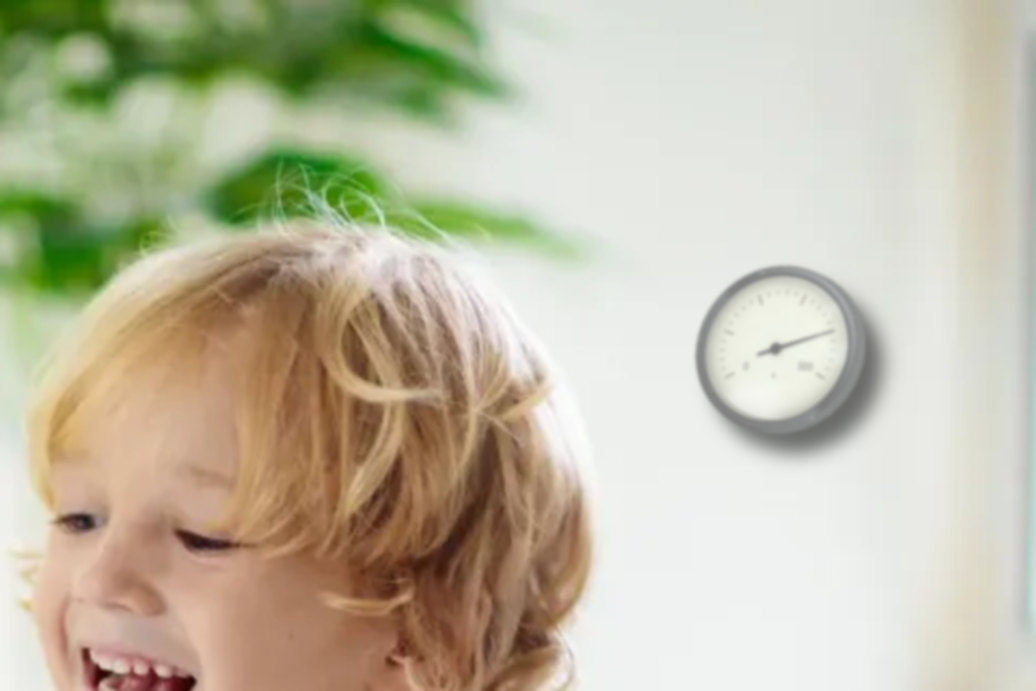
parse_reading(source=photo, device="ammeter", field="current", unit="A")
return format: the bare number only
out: 400
